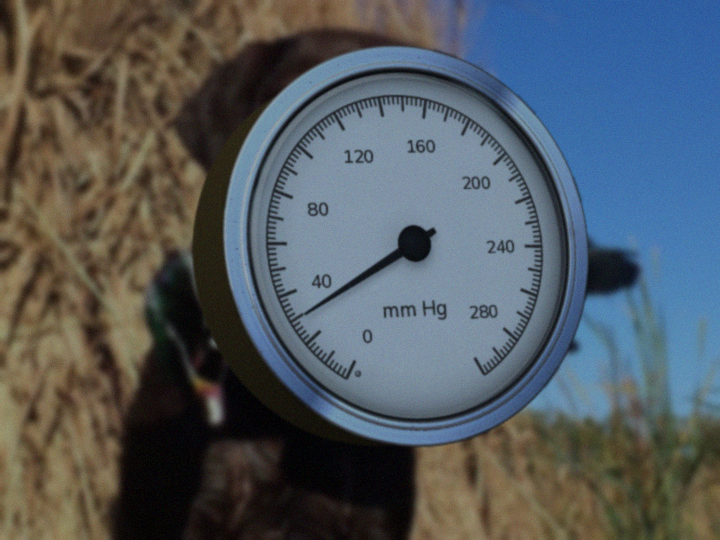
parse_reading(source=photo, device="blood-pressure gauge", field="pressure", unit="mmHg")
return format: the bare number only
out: 30
